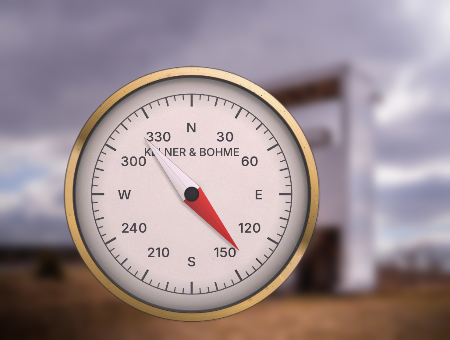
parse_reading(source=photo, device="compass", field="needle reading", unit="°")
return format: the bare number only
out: 140
